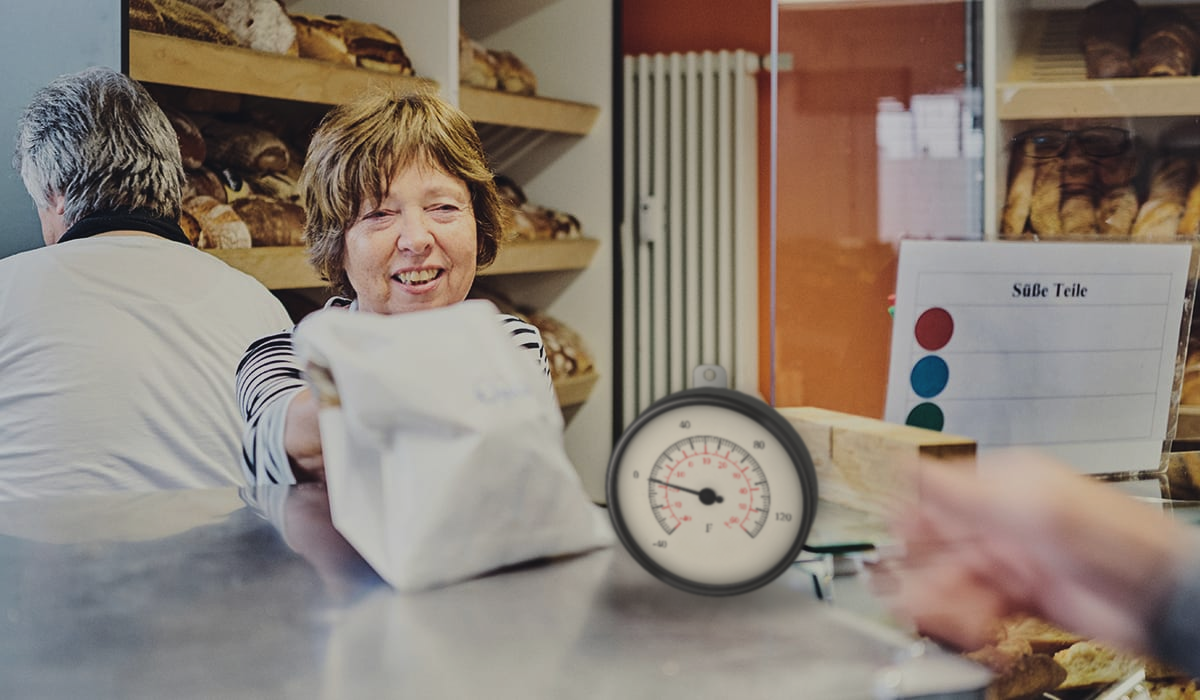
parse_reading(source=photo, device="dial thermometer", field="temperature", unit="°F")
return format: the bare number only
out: 0
